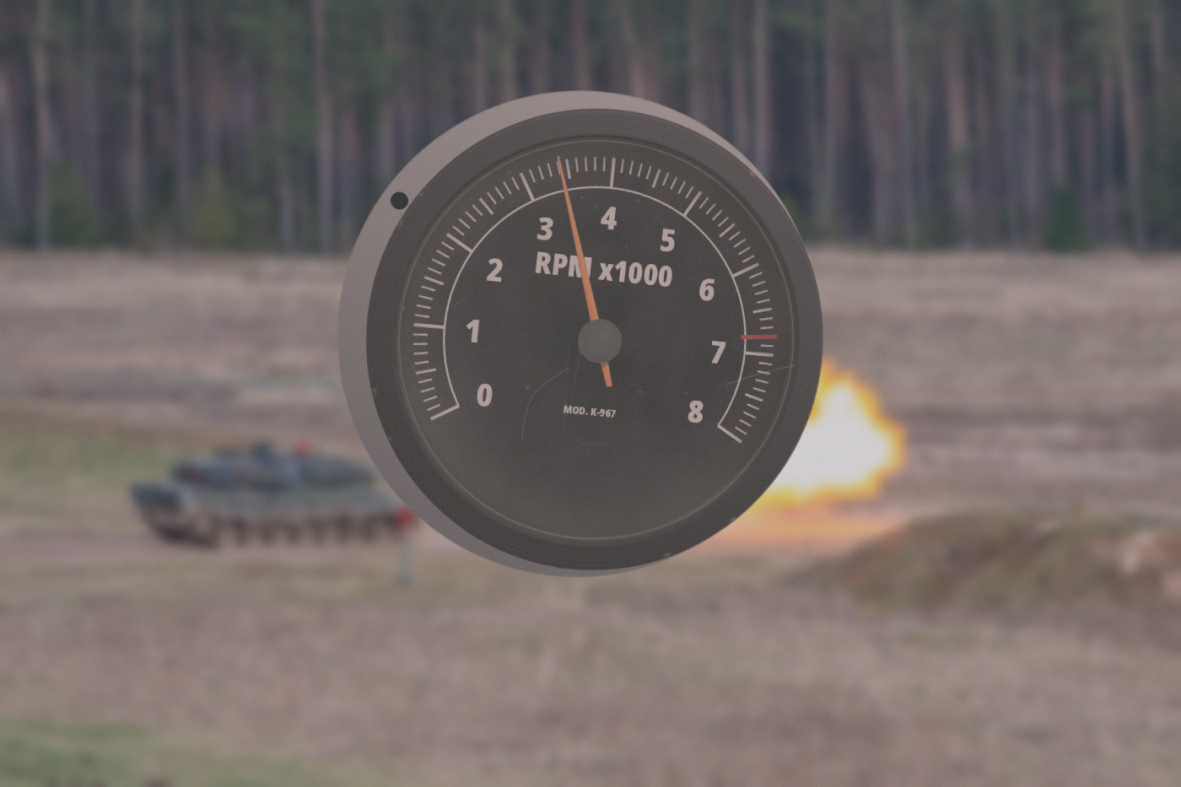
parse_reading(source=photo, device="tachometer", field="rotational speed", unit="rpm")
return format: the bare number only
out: 3400
